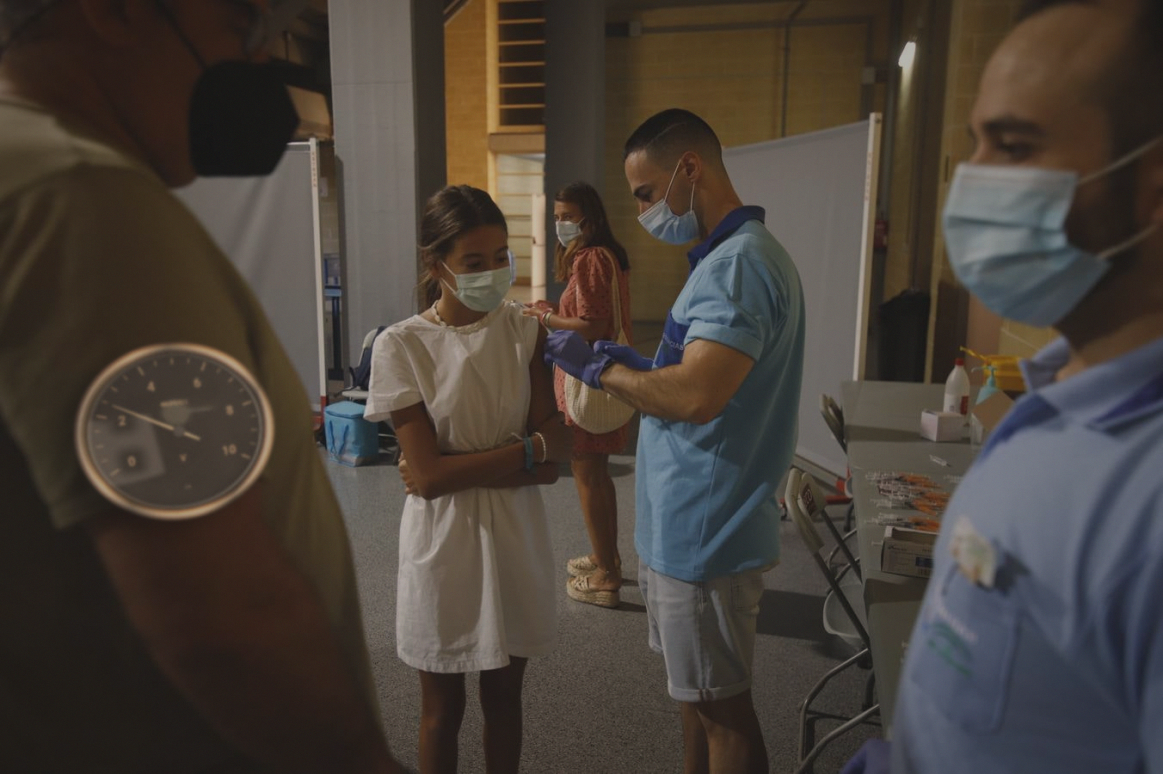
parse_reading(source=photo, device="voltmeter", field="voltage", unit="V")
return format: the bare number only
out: 2.5
